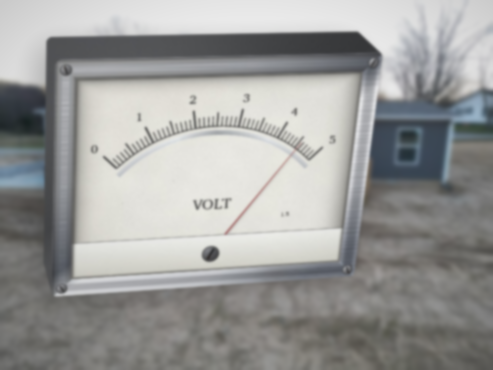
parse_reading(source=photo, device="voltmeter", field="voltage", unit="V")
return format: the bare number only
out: 4.5
